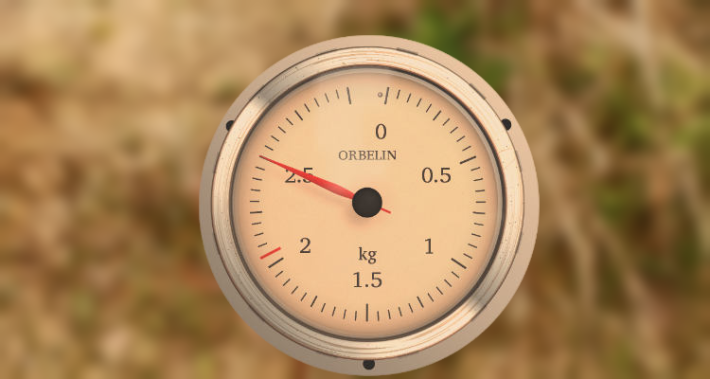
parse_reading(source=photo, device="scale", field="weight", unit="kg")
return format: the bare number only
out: 2.5
